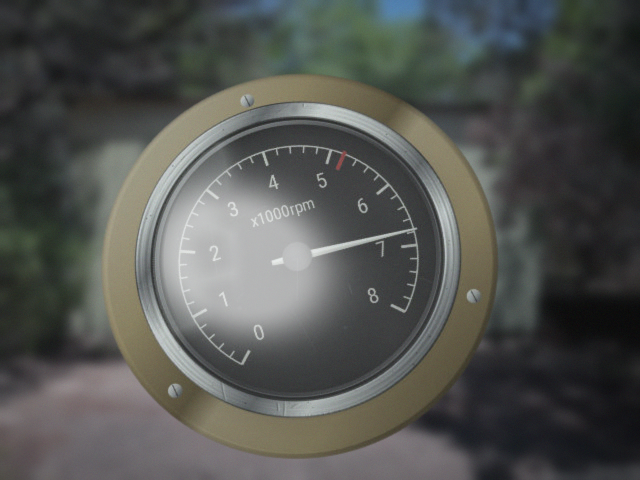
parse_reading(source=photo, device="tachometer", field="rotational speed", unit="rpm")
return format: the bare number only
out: 6800
